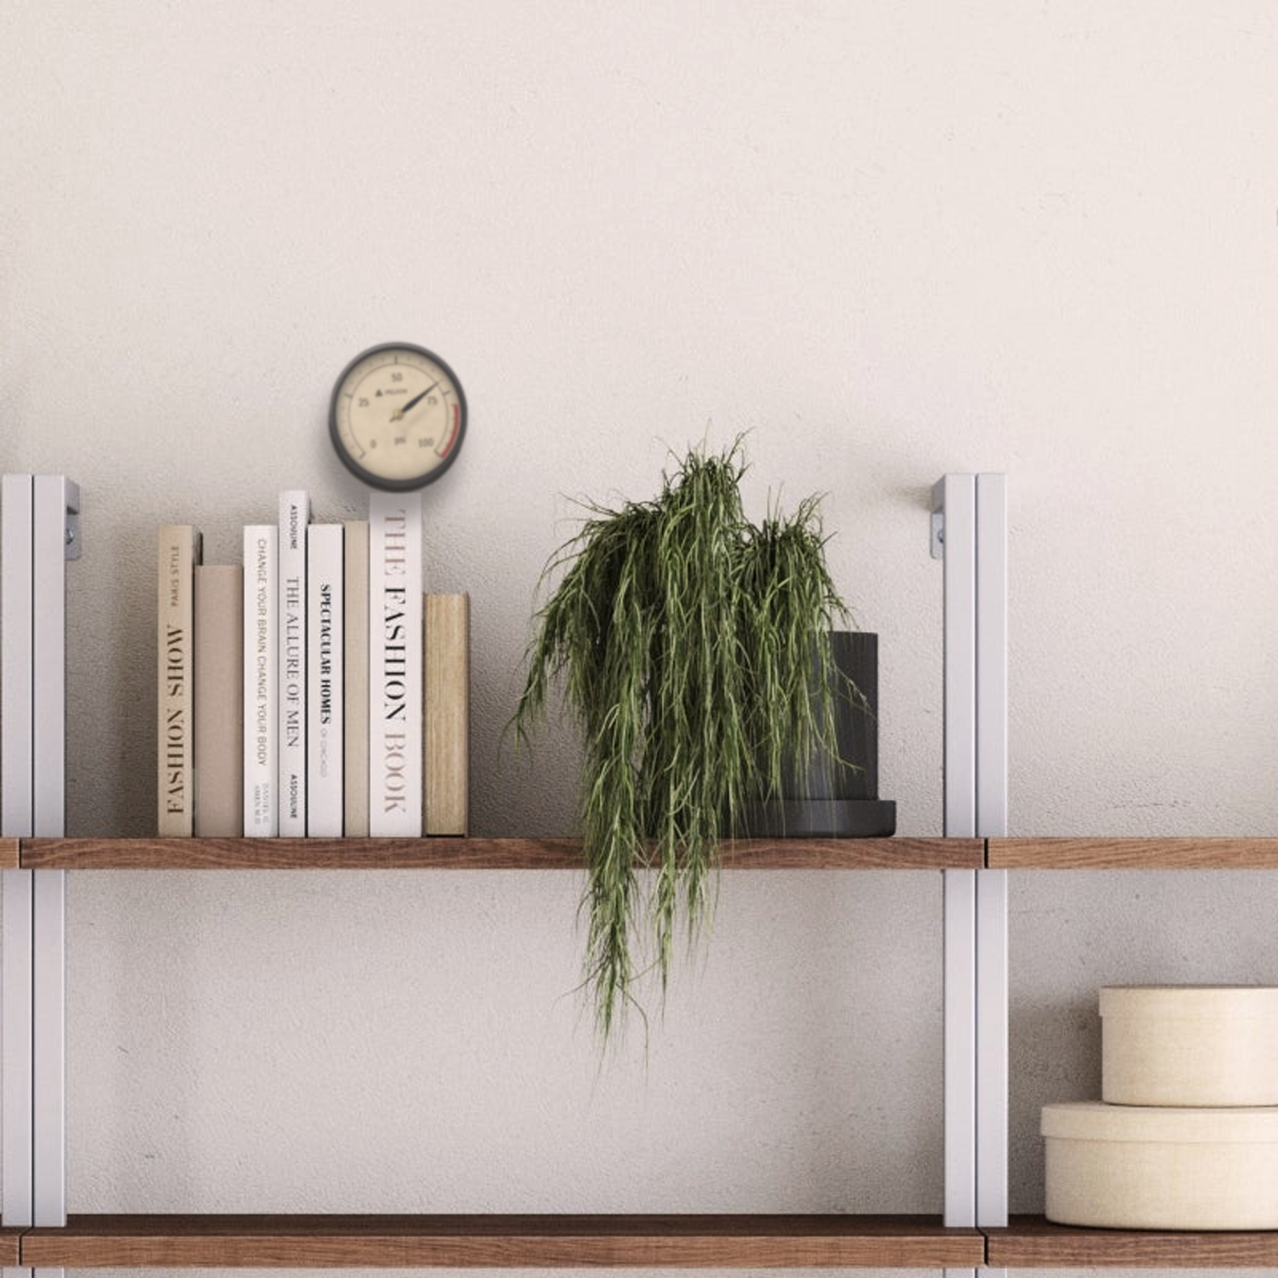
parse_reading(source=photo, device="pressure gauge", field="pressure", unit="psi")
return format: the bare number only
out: 70
